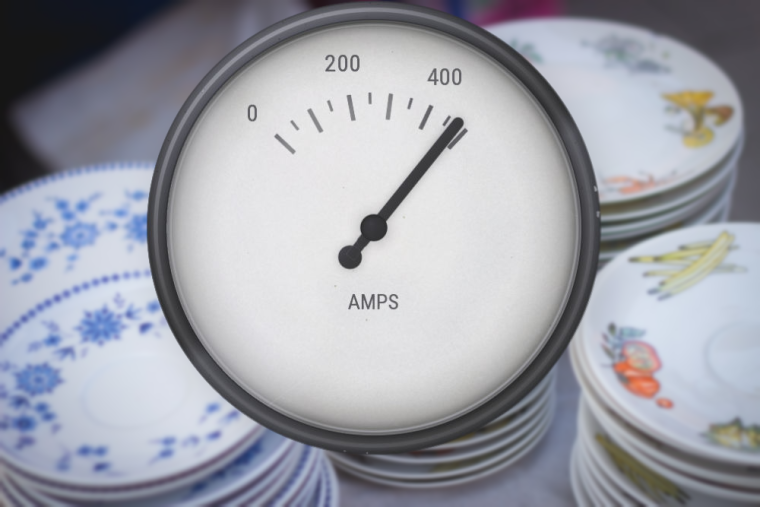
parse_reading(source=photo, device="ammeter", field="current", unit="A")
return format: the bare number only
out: 475
